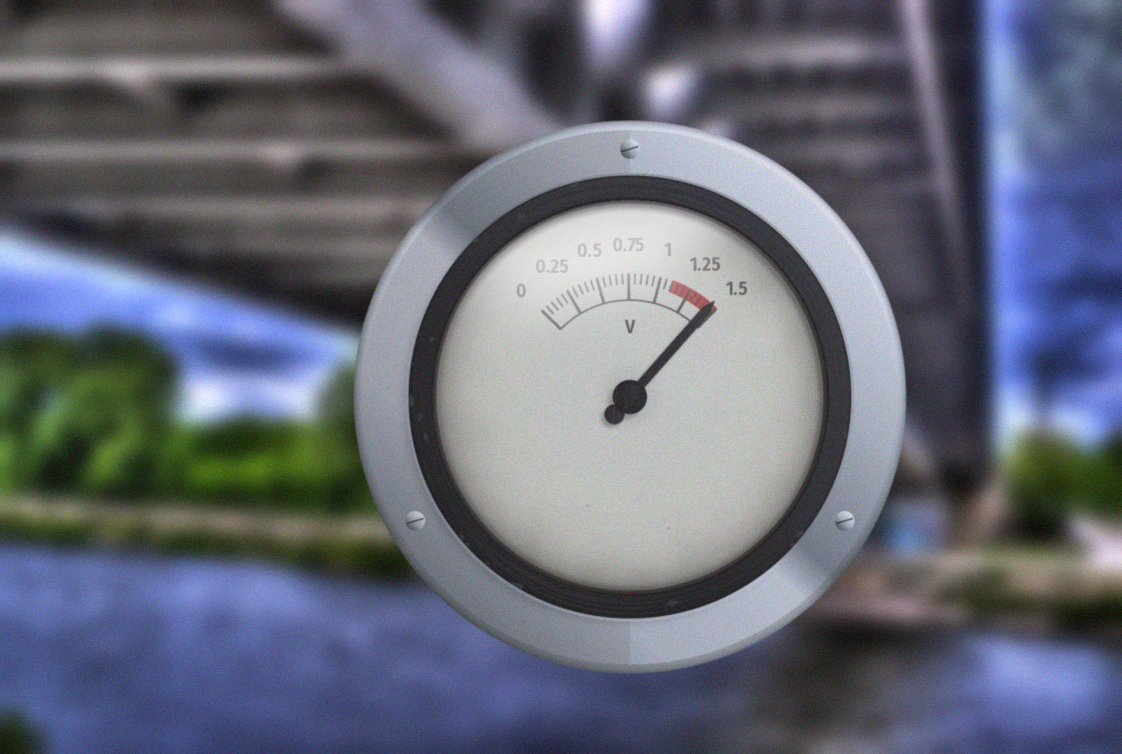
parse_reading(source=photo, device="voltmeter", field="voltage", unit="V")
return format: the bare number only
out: 1.45
